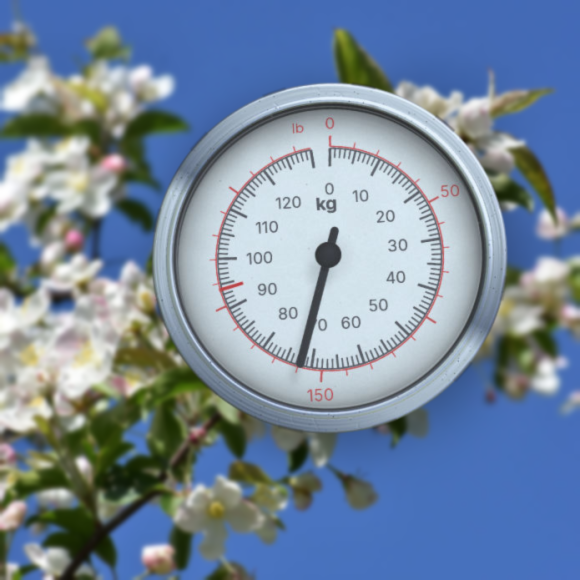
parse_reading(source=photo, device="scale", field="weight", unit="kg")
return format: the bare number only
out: 72
